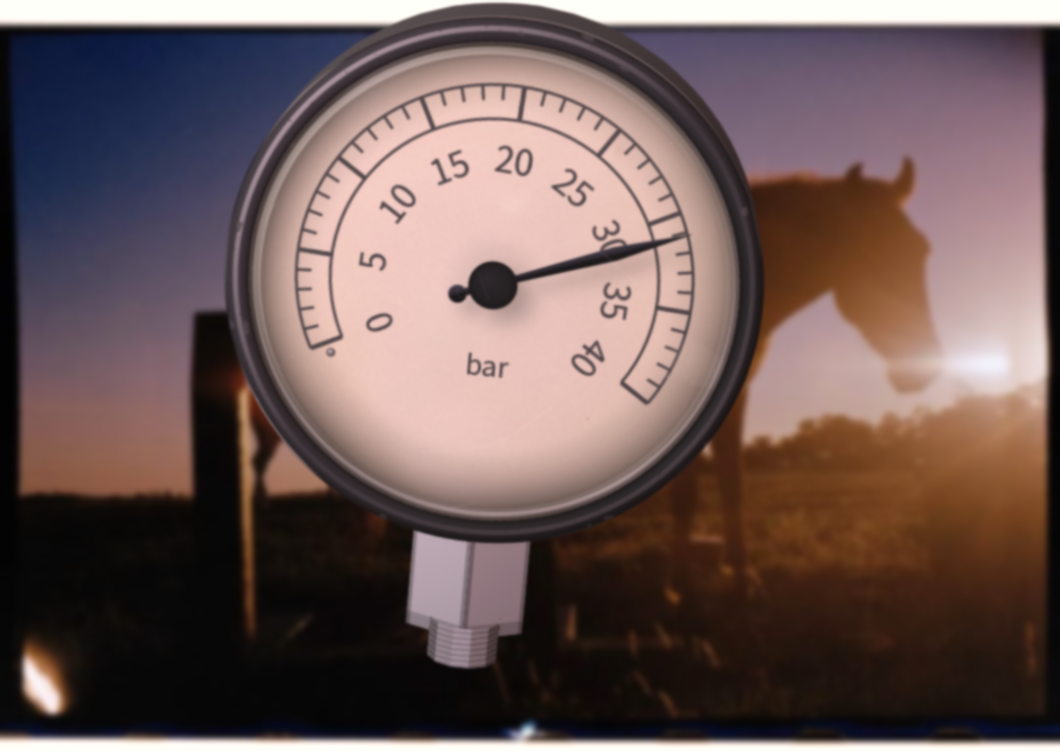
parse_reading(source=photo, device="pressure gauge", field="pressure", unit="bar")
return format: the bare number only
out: 31
